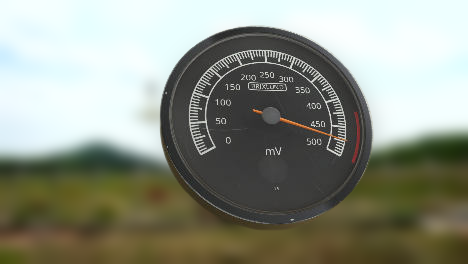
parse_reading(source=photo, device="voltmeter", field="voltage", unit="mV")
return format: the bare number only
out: 475
